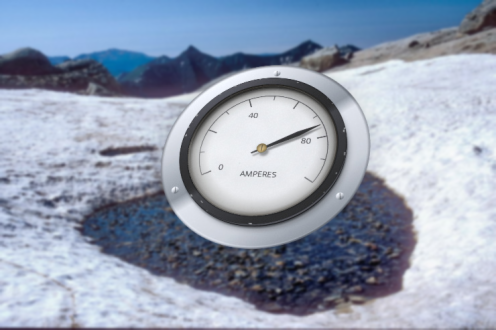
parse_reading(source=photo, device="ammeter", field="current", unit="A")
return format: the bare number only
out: 75
